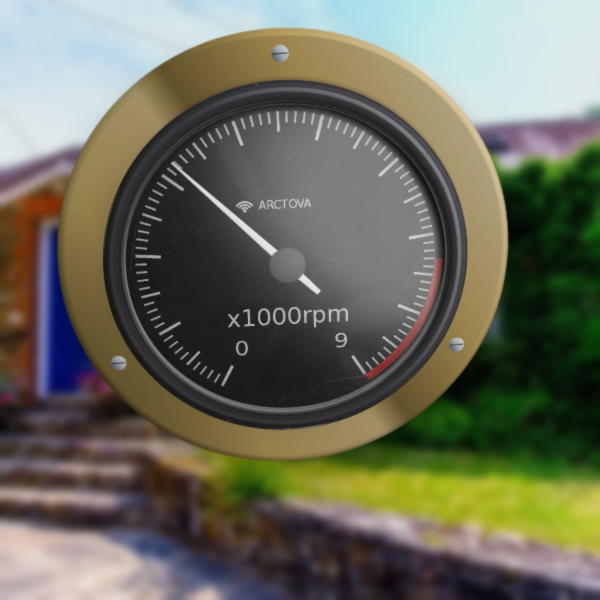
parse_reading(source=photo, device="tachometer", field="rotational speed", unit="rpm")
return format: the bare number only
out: 3200
